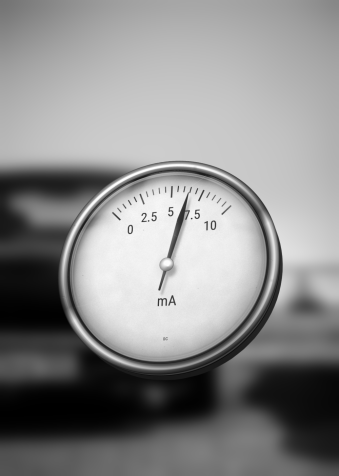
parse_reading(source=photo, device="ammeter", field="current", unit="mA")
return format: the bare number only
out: 6.5
